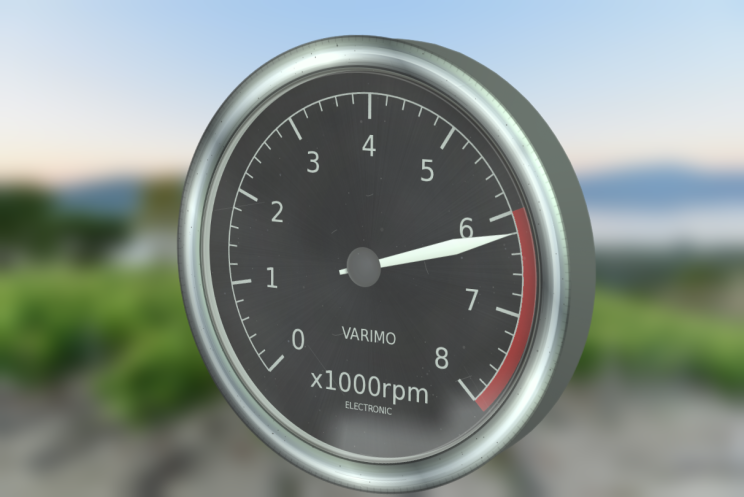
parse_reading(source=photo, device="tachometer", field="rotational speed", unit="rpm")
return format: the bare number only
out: 6200
